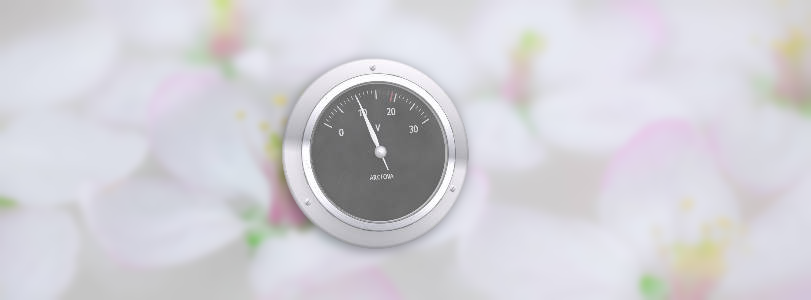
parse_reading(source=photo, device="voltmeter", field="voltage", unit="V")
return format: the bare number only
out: 10
